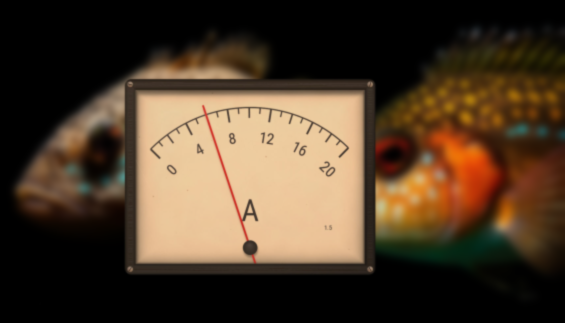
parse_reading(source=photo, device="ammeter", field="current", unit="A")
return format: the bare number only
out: 6
